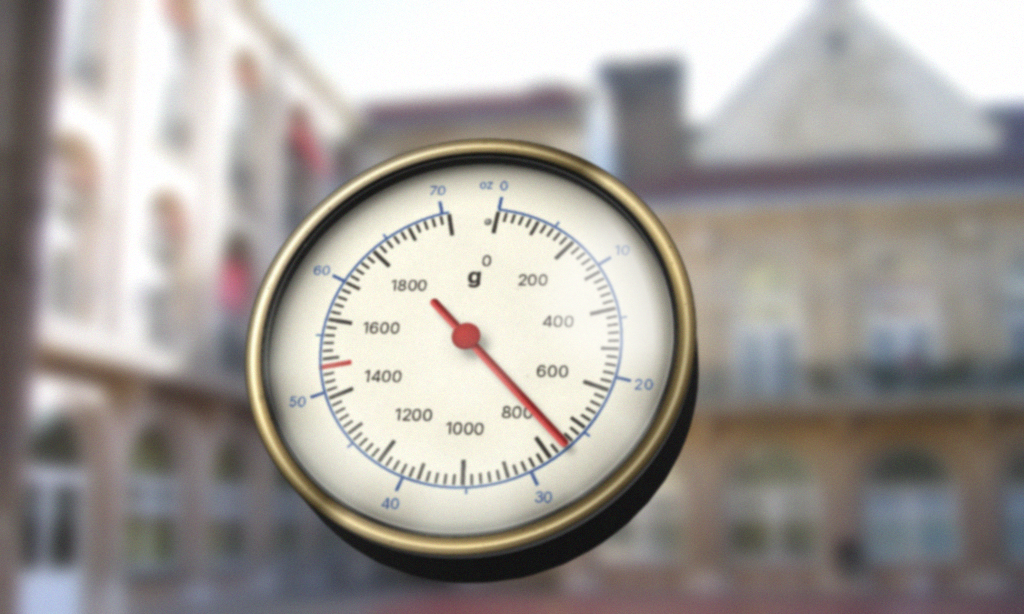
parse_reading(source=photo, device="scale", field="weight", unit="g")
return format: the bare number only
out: 760
